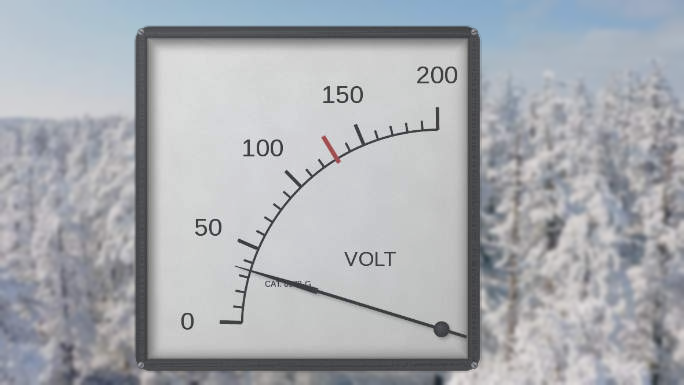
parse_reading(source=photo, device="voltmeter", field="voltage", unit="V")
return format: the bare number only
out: 35
